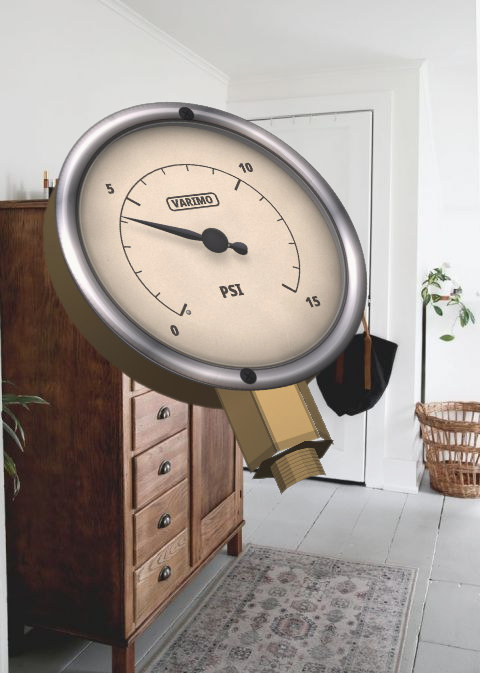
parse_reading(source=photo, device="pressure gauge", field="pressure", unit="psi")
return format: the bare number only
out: 4
